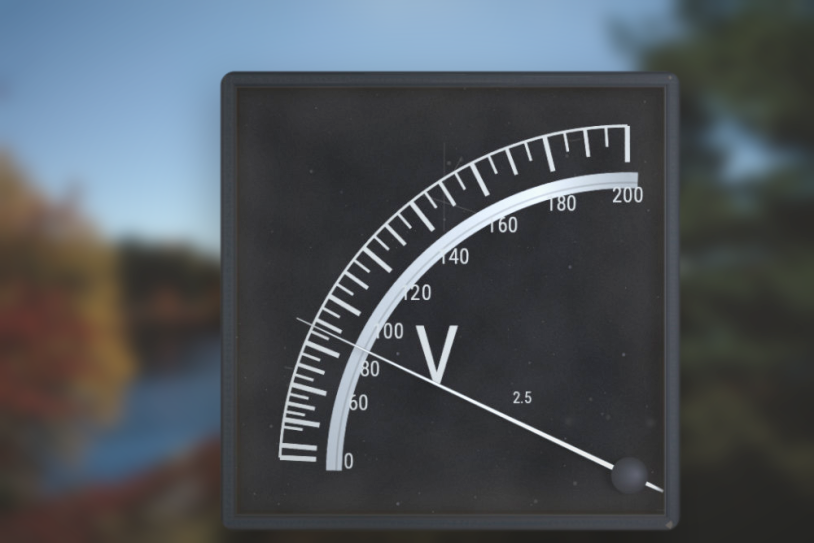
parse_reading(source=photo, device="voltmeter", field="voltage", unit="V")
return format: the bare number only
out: 87.5
